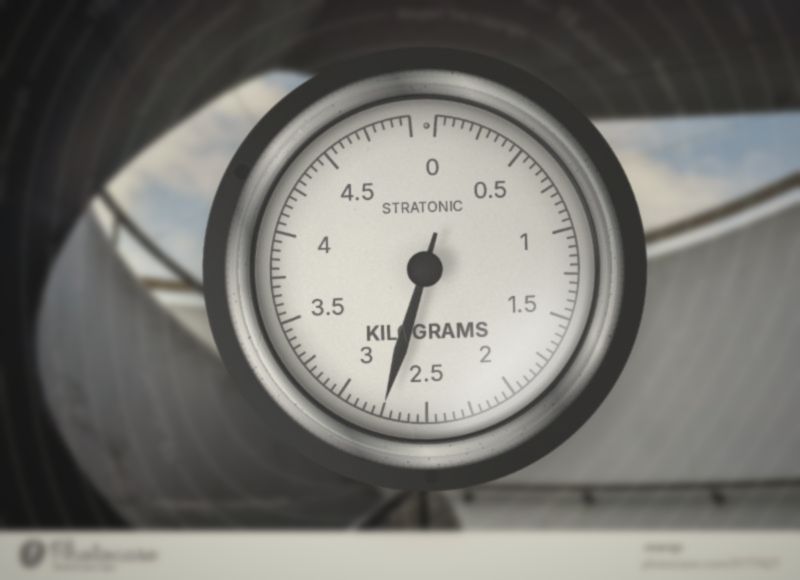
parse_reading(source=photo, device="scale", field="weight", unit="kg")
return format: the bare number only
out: 2.75
